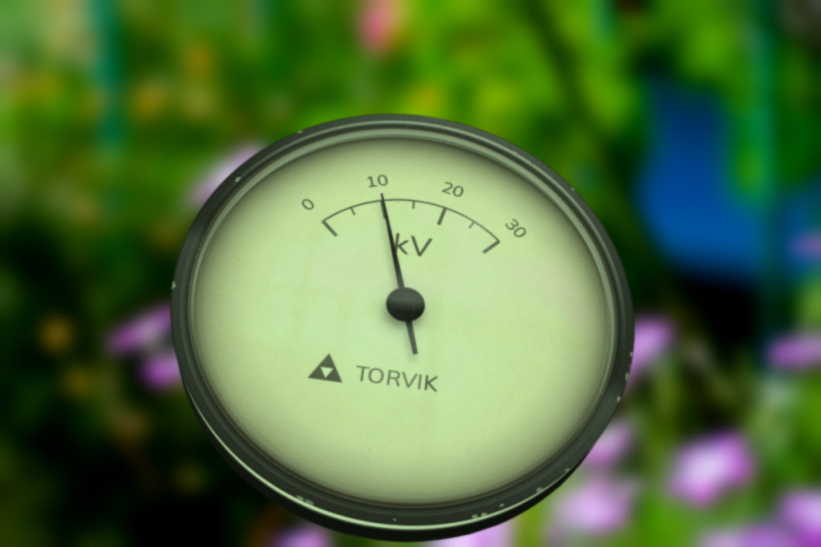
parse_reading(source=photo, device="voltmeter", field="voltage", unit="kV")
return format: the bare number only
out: 10
